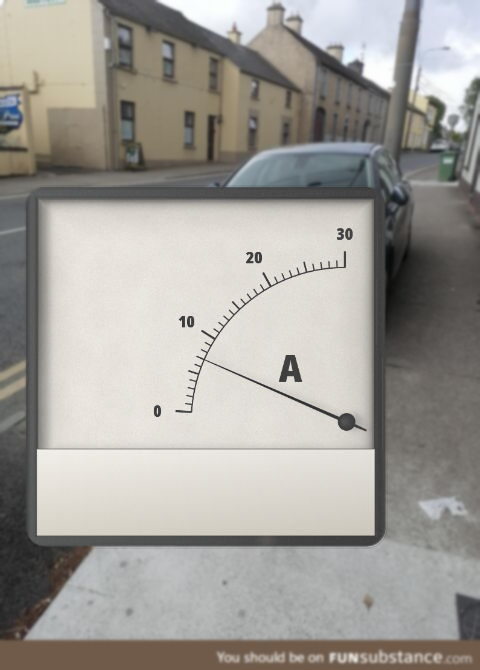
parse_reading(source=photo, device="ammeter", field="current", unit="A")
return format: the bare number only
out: 7
